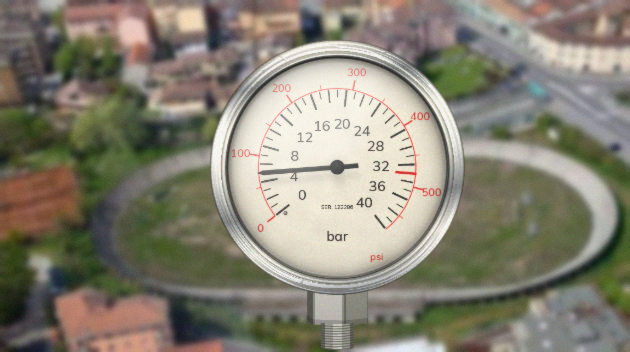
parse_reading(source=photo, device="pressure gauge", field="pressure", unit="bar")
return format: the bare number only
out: 5
